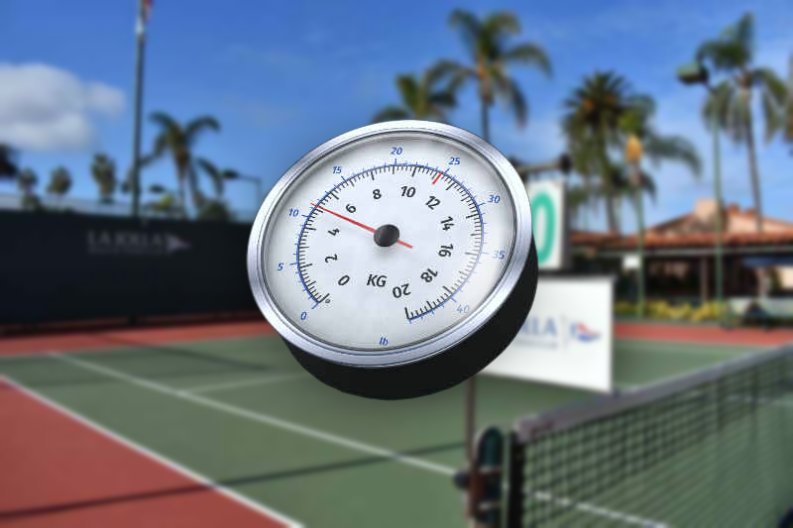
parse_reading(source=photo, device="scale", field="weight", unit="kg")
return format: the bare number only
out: 5
